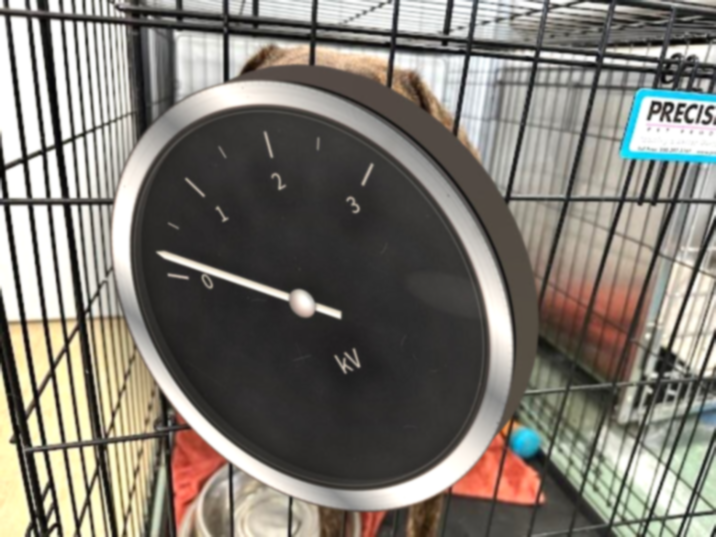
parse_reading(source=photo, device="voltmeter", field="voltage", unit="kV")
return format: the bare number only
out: 0.25
